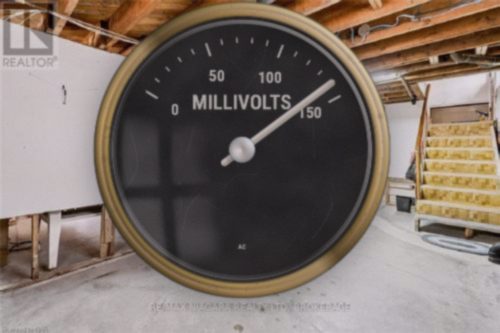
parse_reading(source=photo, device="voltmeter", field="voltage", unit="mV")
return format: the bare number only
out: 140
